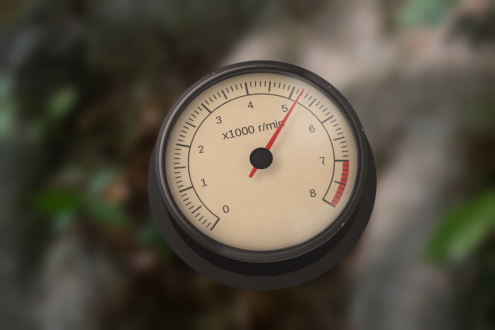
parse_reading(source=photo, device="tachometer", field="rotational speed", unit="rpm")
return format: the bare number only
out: 5200
